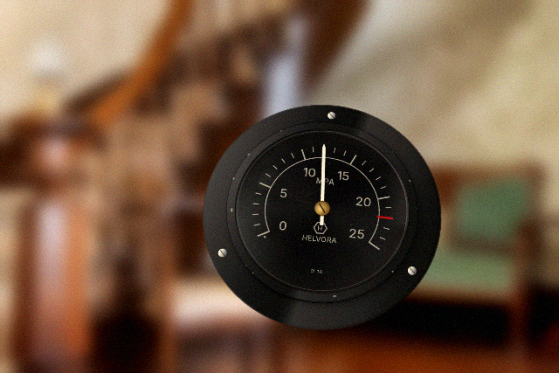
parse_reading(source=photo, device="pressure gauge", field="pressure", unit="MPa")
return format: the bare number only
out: 12
